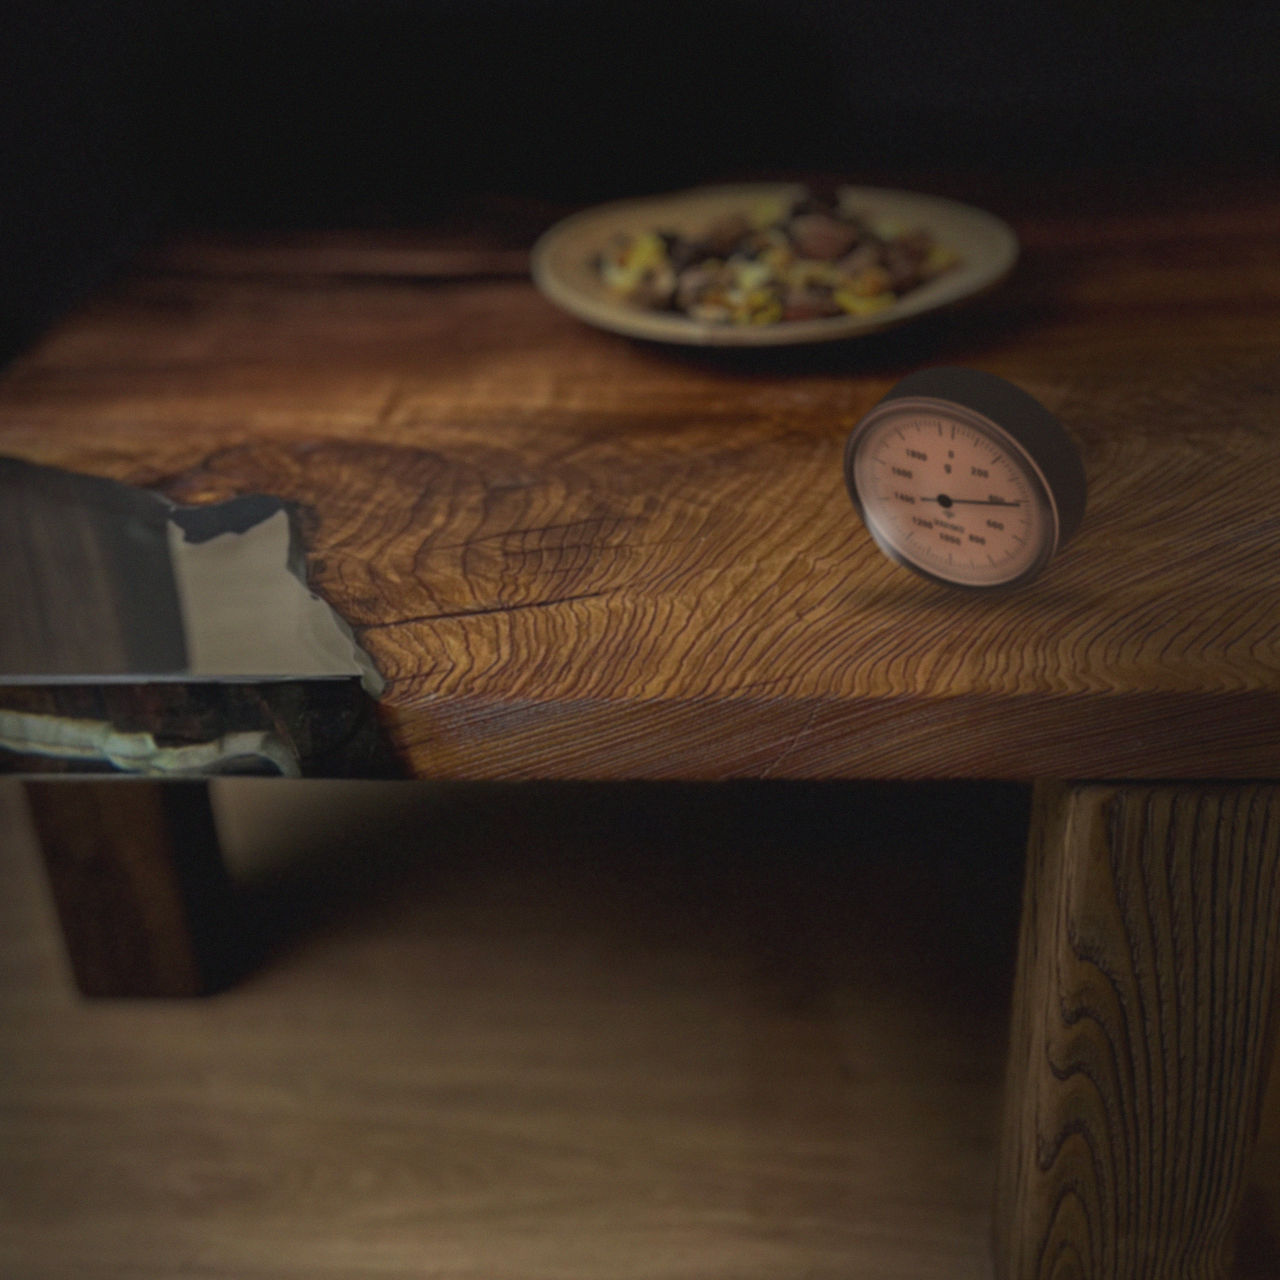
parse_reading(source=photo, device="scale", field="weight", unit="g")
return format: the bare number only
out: 400
